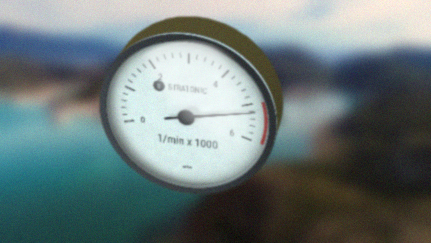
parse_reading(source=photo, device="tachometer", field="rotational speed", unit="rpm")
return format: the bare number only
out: 5200
